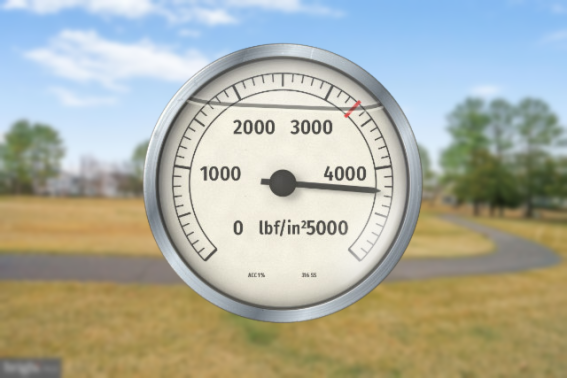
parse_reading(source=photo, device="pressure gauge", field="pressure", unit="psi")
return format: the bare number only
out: 4250
